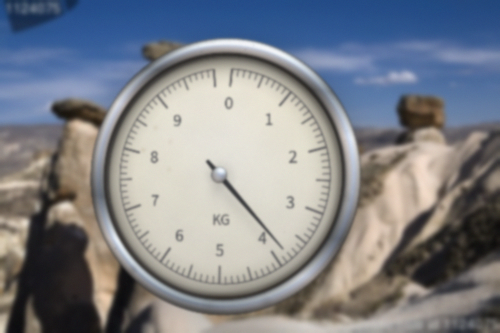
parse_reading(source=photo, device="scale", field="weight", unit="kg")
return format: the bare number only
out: 3.8
